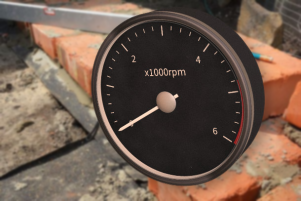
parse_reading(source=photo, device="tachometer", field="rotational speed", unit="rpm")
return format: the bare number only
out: 0
